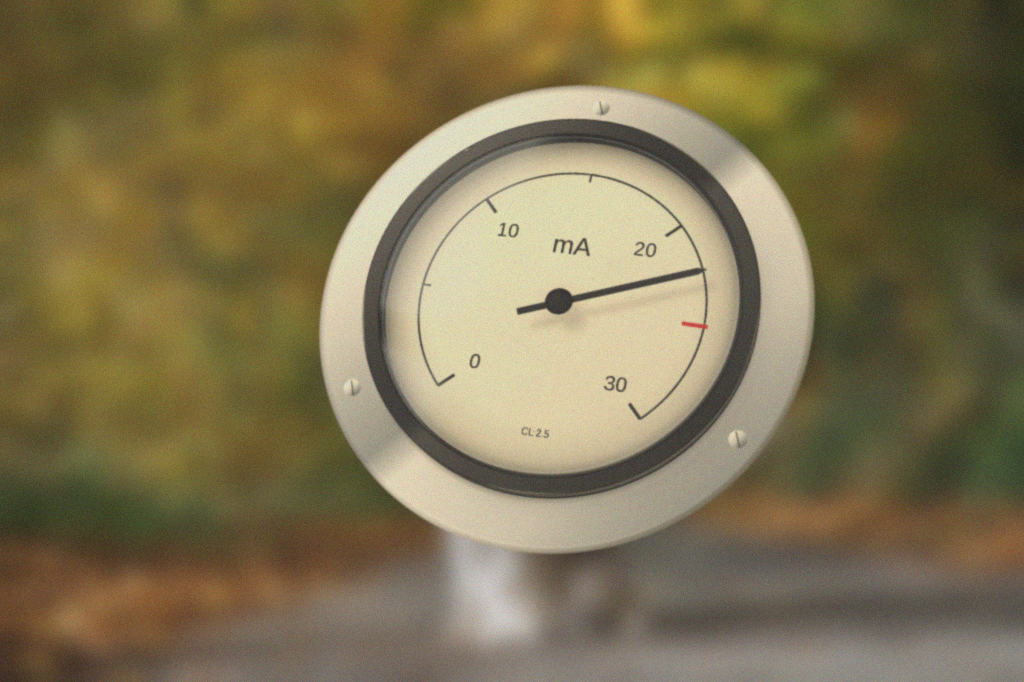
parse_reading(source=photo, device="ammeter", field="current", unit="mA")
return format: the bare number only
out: 22.5
